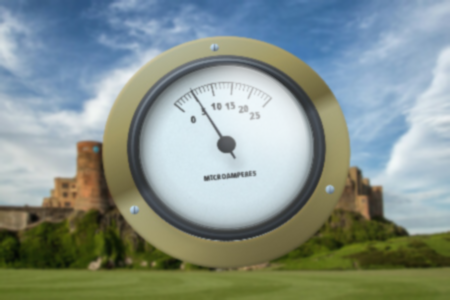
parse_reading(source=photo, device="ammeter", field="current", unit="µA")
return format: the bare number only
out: 5
